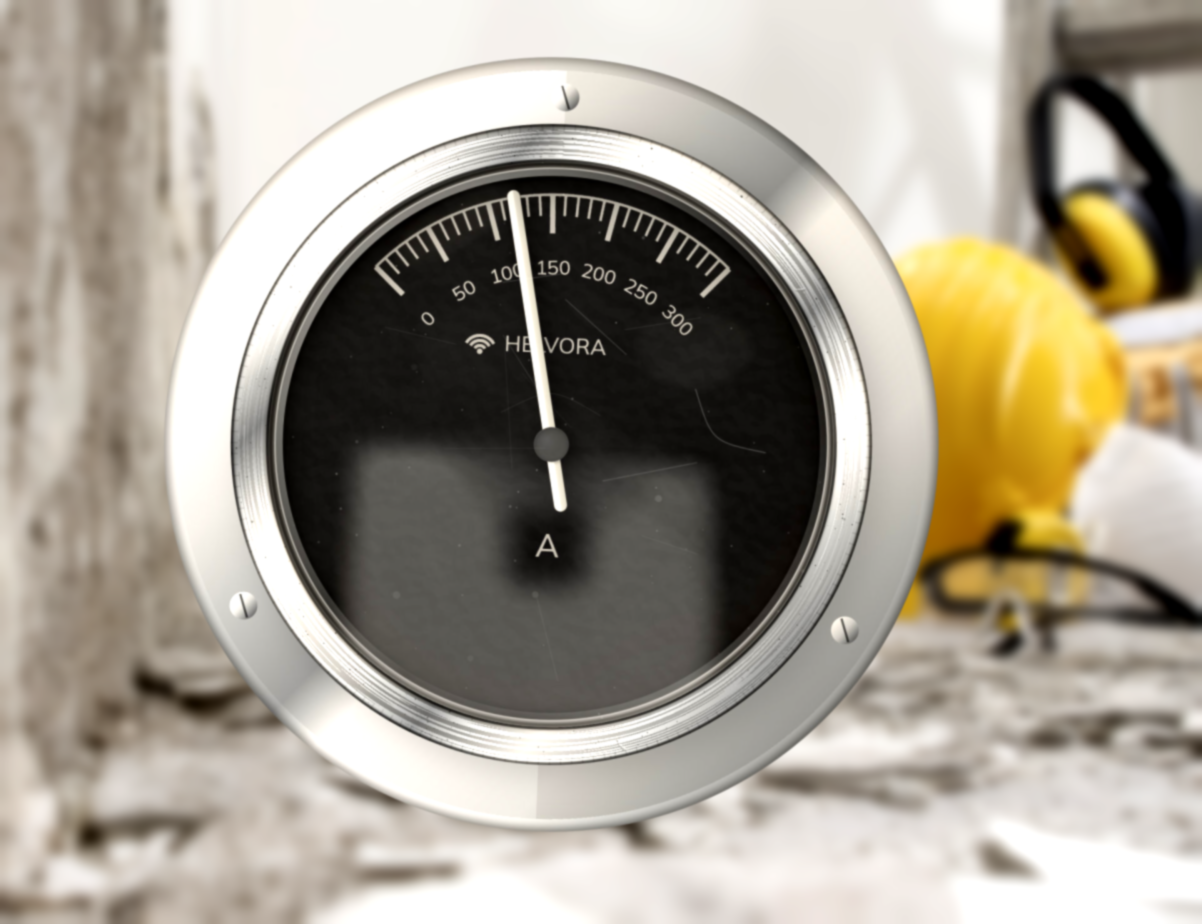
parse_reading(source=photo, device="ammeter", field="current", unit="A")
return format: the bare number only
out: 120
